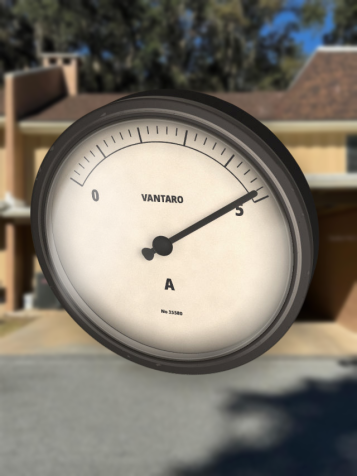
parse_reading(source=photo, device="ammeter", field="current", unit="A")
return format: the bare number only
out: 4.8
